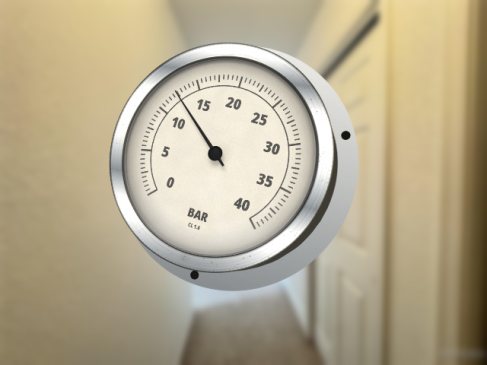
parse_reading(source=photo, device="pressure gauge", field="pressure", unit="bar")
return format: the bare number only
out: 12.5
